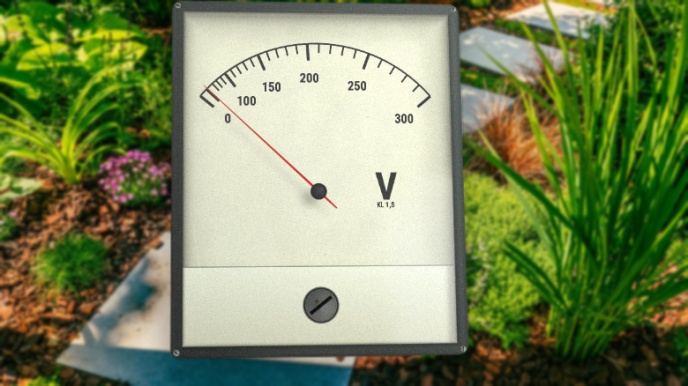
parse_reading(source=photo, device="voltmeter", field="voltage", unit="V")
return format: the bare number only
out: 50
